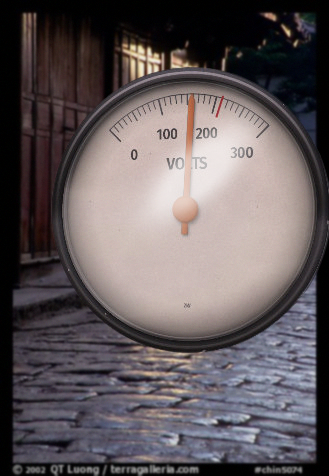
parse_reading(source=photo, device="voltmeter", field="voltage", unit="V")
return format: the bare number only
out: 160
